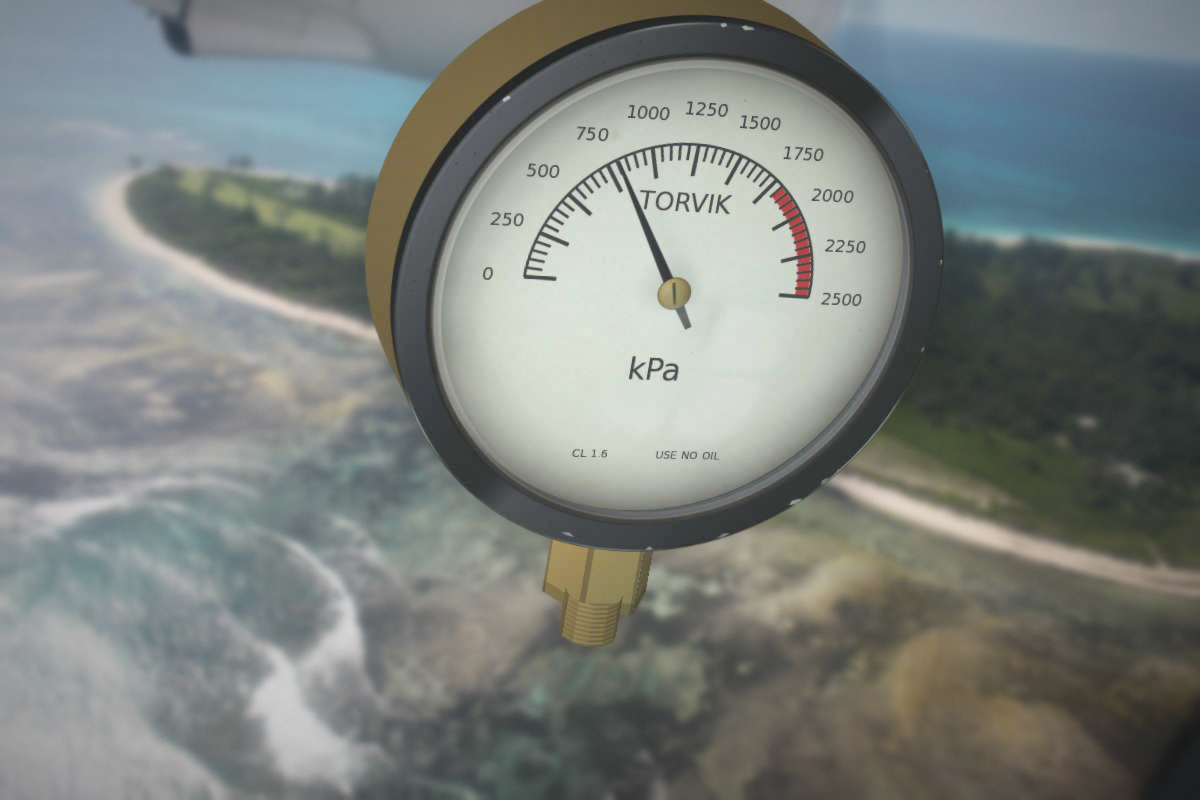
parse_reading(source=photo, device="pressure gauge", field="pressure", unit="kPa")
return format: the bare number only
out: 800
